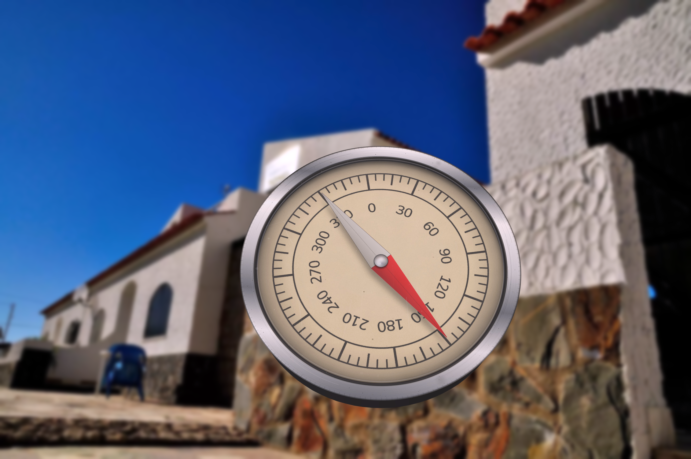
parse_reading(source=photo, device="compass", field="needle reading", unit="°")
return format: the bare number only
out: 150
